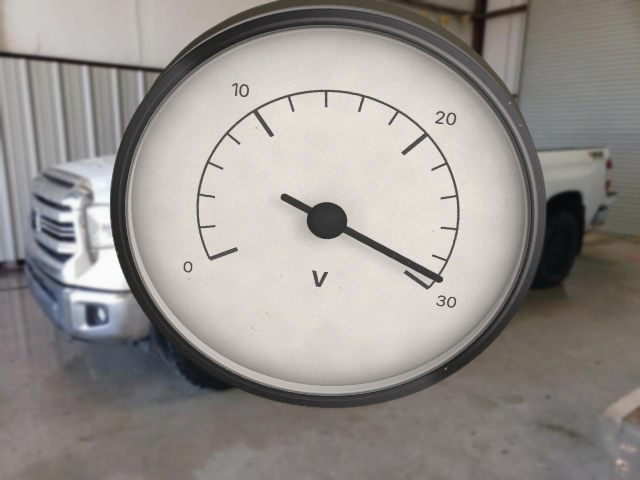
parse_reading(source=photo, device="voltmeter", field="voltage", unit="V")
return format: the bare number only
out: 29
